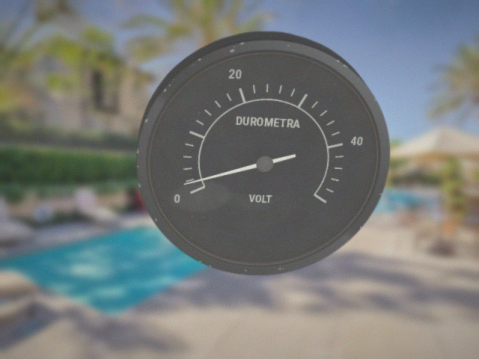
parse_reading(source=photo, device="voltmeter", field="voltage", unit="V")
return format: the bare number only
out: 2
